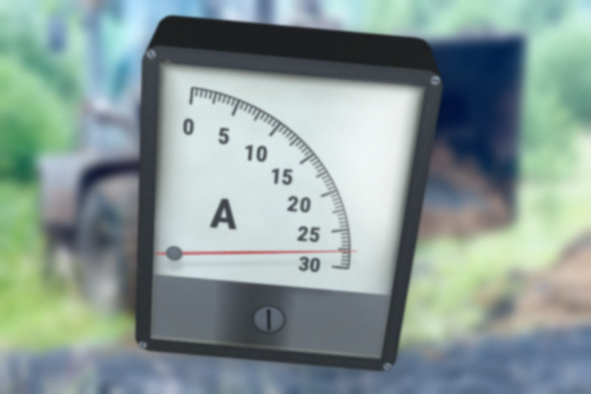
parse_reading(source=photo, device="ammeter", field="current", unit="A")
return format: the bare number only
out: 27.5
